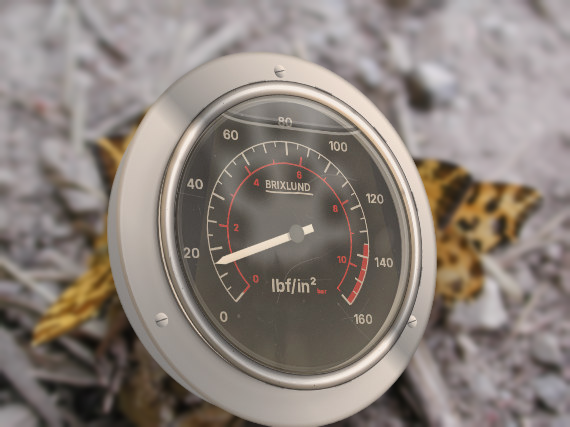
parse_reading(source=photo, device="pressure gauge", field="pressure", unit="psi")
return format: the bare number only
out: 15
